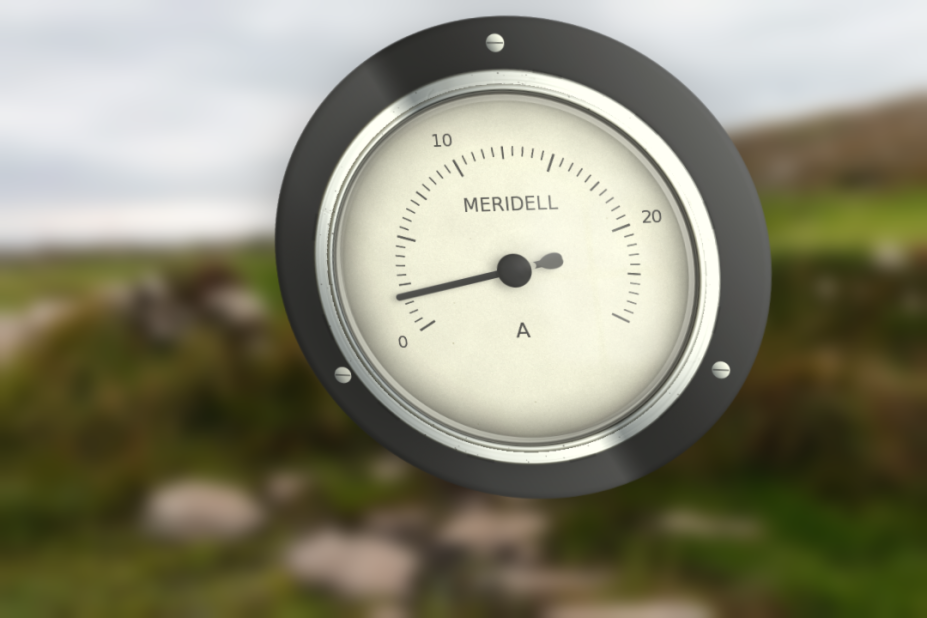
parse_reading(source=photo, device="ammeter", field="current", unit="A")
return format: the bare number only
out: 2
